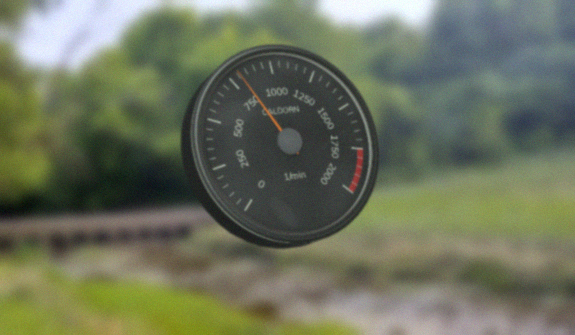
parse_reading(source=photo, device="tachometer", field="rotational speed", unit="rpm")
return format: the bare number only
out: 800
